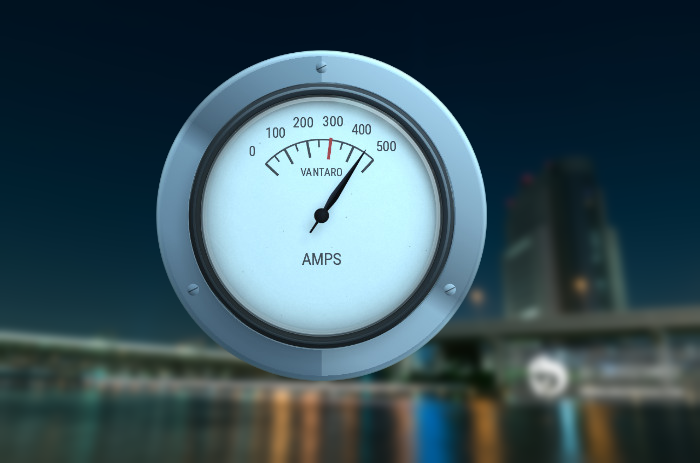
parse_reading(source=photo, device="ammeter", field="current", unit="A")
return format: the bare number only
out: 450
